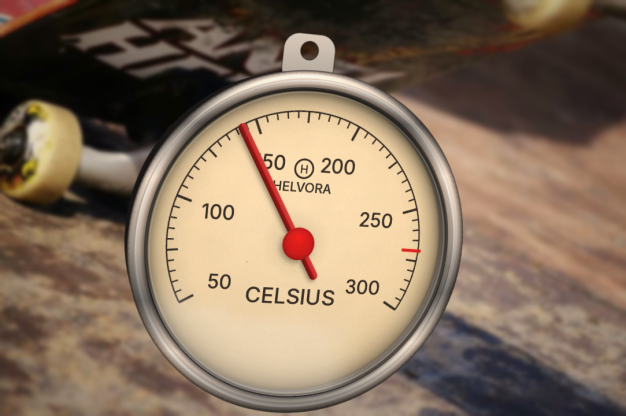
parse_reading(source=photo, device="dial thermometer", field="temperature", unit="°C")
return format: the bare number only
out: 142.5
